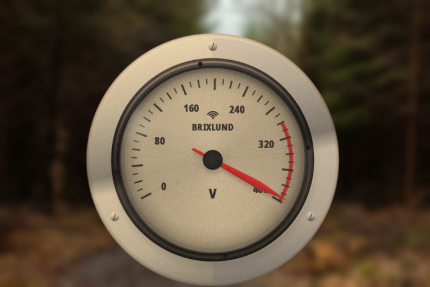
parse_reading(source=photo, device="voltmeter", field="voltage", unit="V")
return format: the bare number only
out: 395
